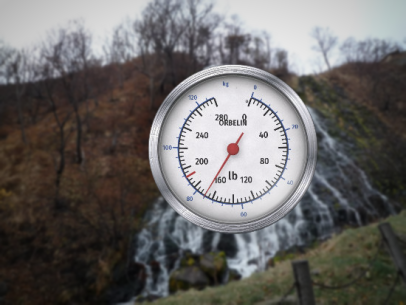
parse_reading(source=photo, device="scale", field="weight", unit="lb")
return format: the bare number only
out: 168
